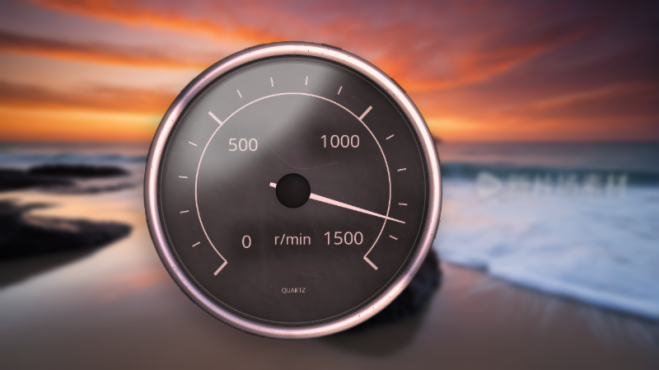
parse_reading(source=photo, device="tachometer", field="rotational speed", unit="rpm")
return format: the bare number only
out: 1350
